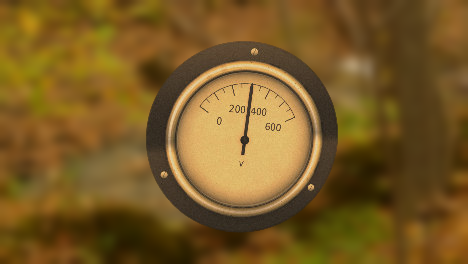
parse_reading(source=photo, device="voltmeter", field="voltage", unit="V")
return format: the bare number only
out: 300
